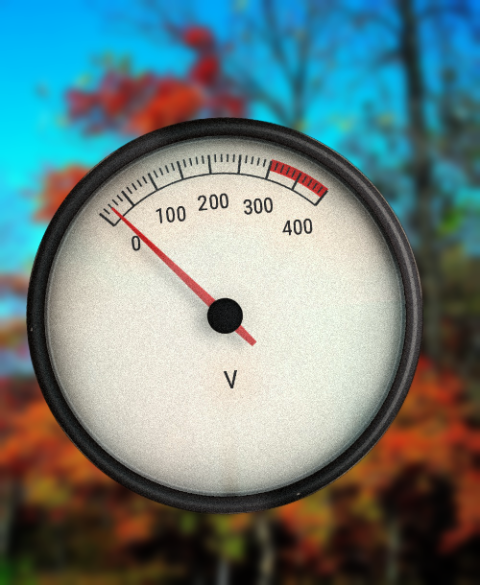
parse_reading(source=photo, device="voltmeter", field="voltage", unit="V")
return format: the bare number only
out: 20
